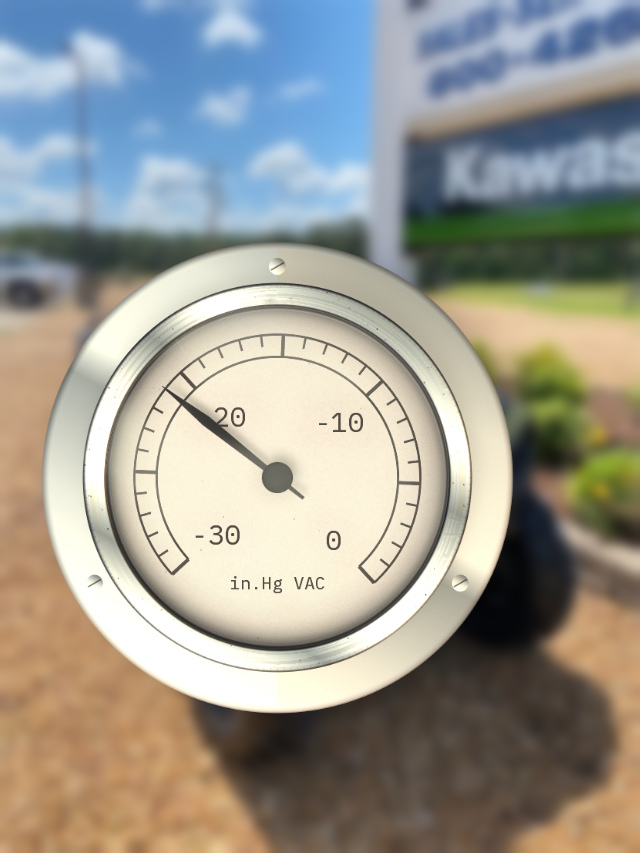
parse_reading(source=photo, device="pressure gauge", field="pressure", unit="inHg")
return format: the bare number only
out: -21
